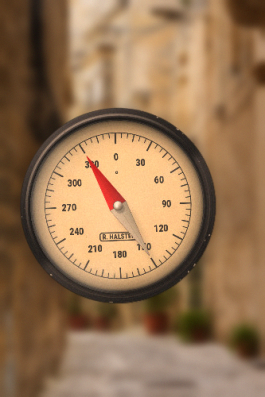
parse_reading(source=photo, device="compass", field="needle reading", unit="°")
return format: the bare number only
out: 330
